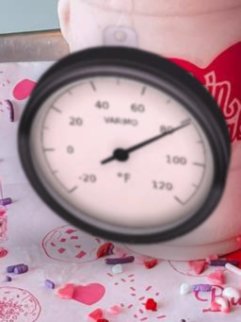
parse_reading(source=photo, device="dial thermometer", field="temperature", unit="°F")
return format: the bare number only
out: 80
